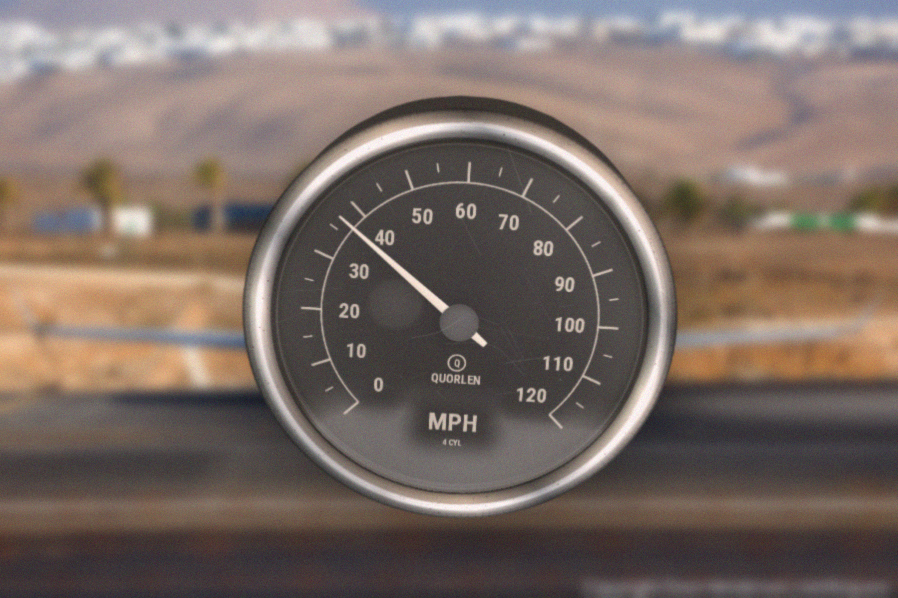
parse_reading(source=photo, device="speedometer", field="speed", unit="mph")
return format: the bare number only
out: 37.5
